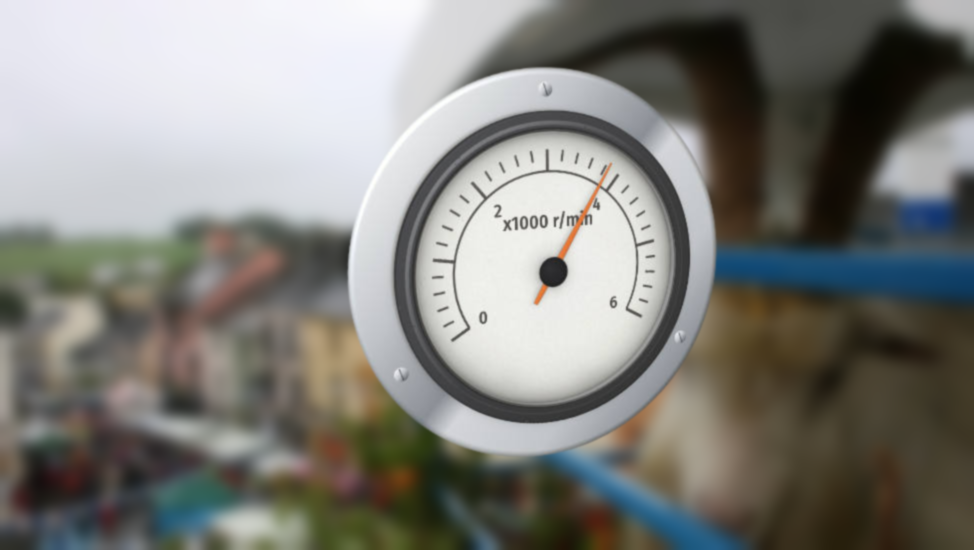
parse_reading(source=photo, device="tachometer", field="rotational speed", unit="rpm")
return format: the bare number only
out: 3800
